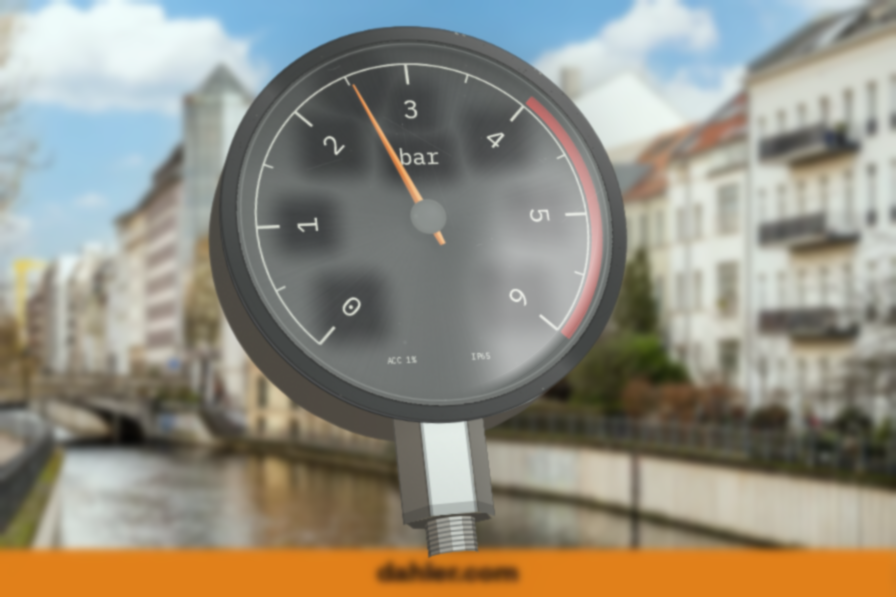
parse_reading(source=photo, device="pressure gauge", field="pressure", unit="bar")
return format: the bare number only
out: 2.5
